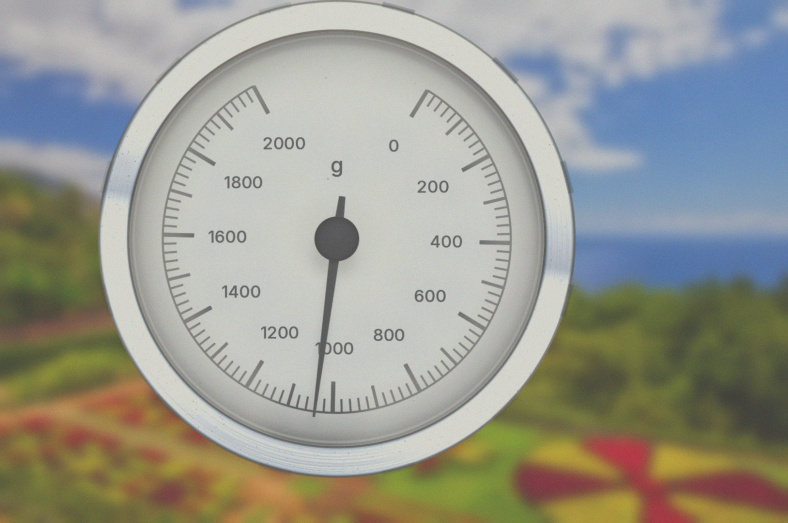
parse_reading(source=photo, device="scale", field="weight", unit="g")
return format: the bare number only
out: 1040
